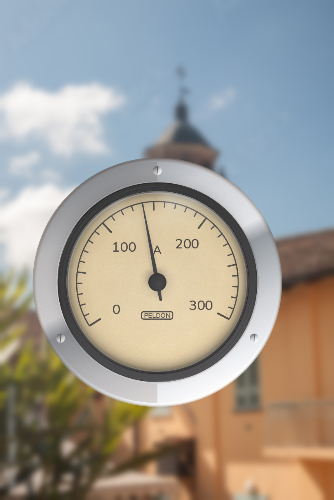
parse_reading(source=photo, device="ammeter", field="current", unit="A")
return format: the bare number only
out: 140
